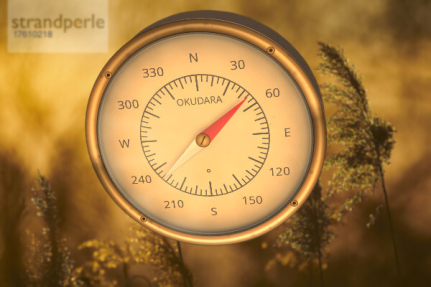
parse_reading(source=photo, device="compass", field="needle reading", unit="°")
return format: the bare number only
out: 50
